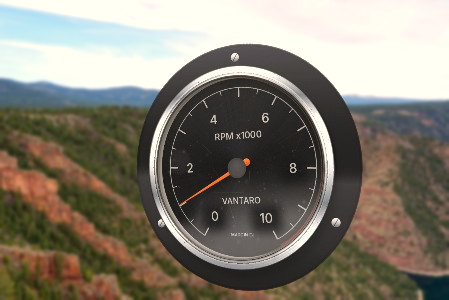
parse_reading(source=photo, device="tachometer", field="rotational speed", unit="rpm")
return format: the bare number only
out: 1000
